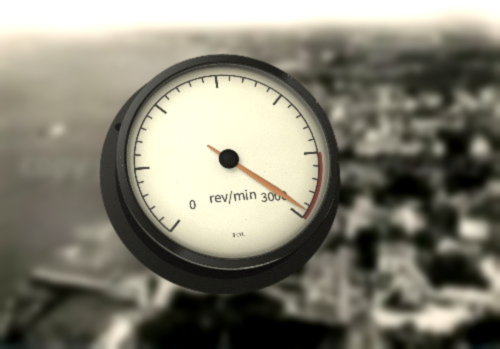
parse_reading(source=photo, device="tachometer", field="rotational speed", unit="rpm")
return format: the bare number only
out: 2950
